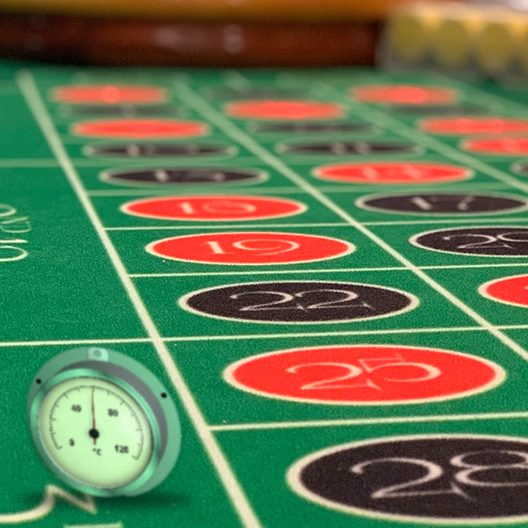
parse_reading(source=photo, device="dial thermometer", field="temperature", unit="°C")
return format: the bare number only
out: 60
